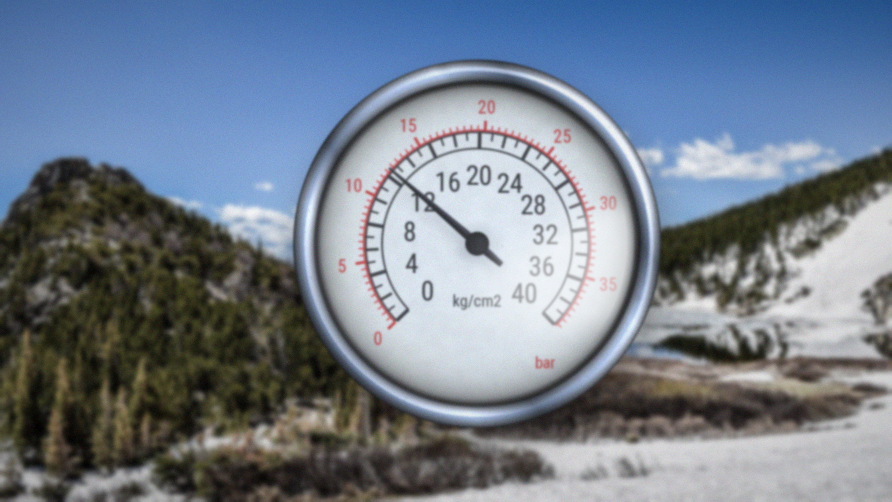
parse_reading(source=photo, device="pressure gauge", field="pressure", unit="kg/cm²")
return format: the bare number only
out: 12.5
